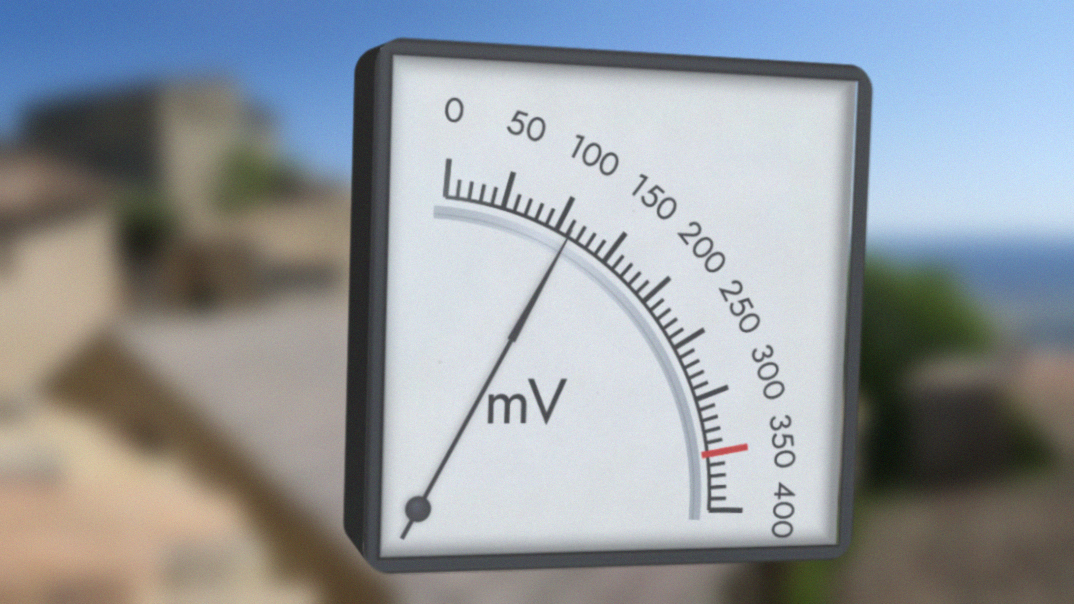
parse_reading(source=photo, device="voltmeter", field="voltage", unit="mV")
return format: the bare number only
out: 110
